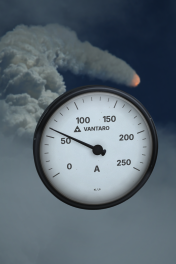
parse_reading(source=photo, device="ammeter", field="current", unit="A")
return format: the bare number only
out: 60
